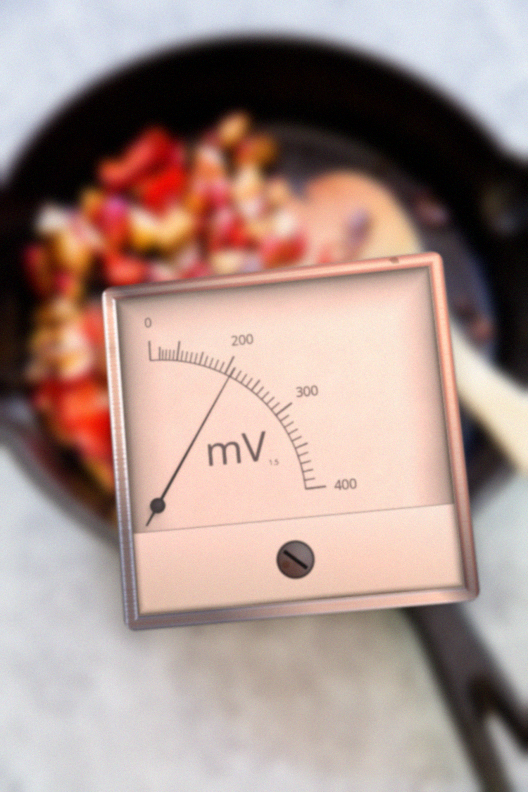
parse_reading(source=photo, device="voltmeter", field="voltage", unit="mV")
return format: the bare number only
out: 210
